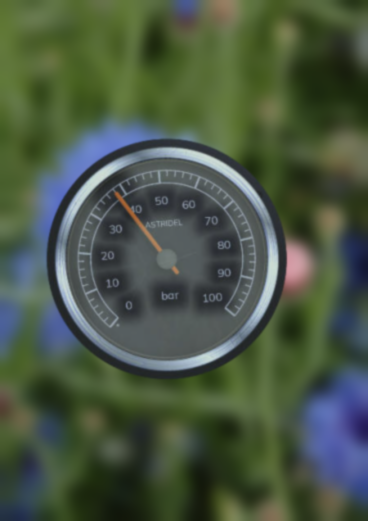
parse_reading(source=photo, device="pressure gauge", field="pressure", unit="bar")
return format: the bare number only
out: 38
